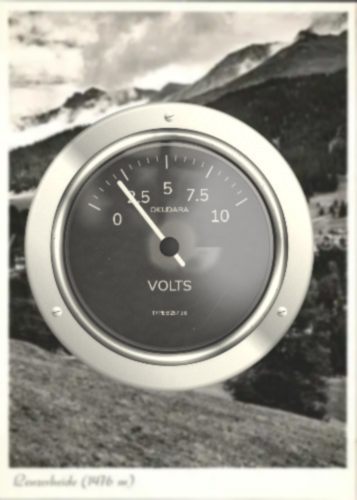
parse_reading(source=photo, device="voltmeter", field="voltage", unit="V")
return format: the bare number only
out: 2
